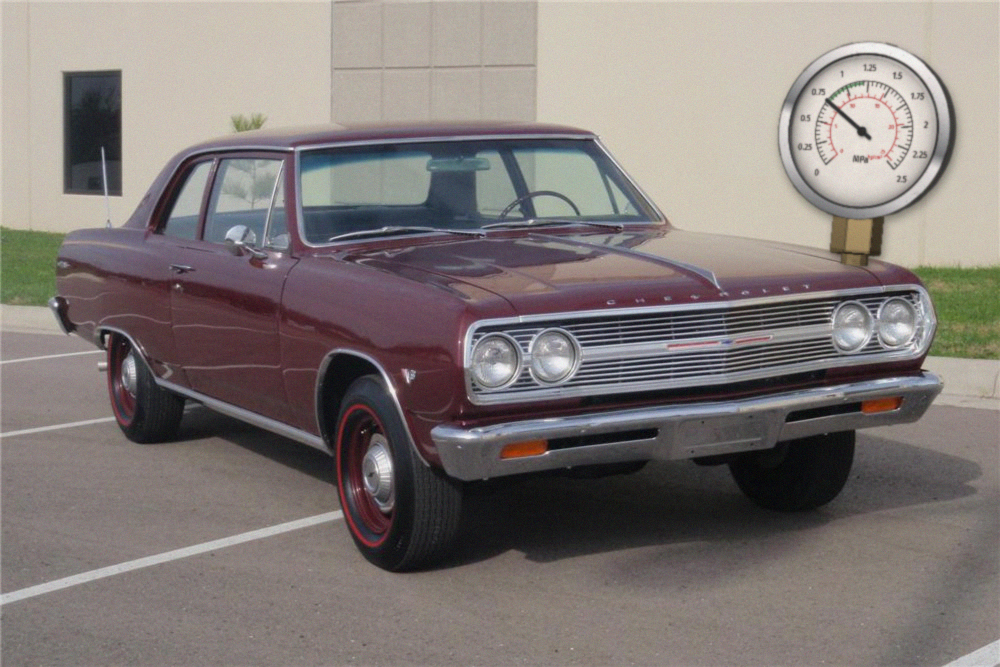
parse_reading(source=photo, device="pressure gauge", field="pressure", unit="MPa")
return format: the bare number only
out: 0.75
